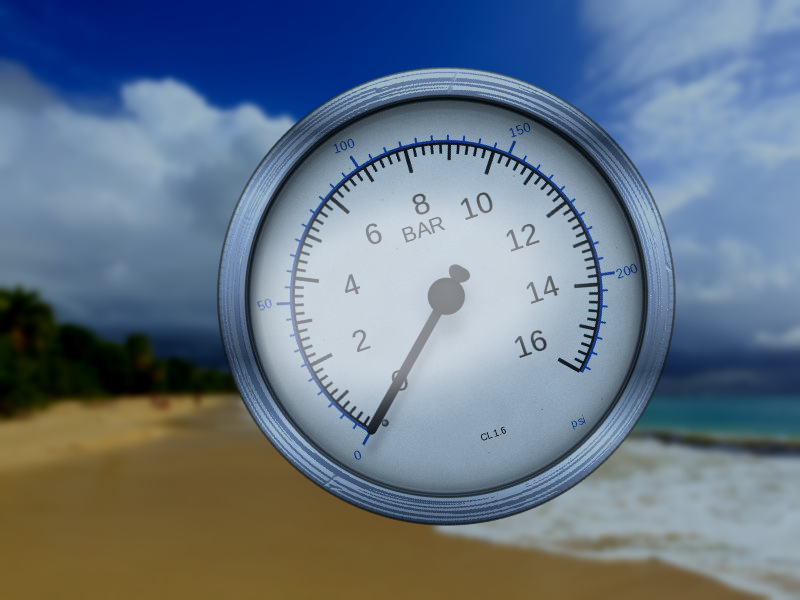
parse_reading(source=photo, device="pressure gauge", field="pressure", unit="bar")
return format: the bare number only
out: 0
